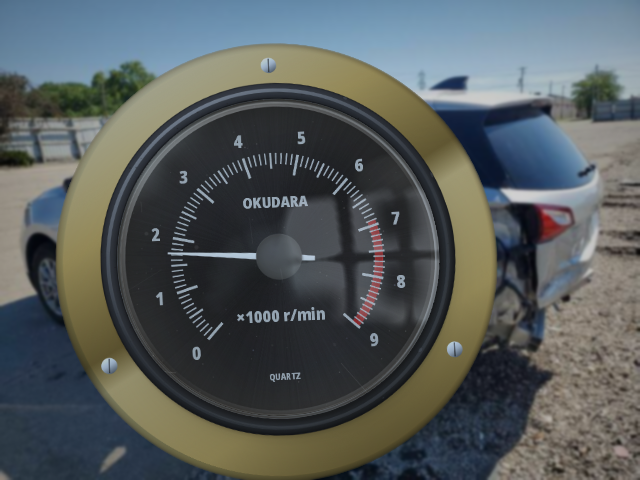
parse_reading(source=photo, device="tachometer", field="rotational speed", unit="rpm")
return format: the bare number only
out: 1700
